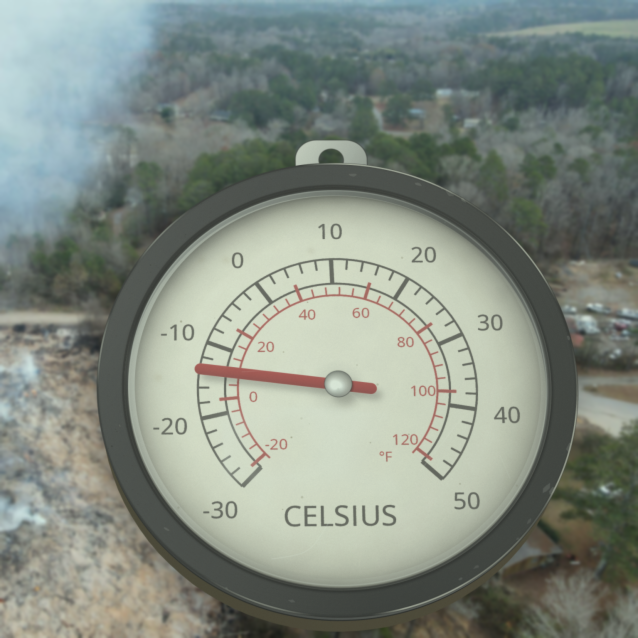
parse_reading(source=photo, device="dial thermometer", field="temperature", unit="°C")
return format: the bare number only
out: -14
